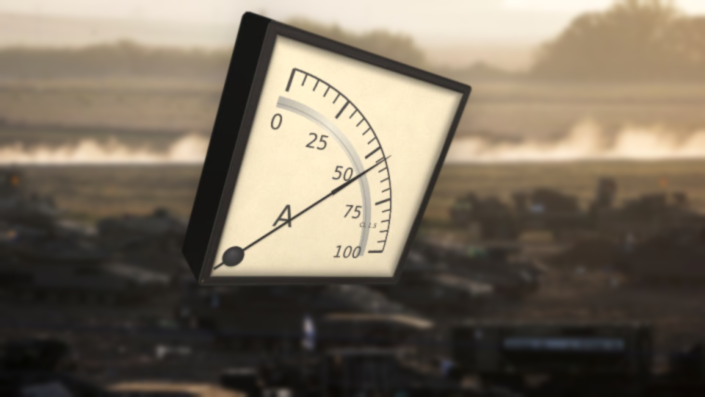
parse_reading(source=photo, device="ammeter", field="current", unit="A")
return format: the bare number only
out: 55
